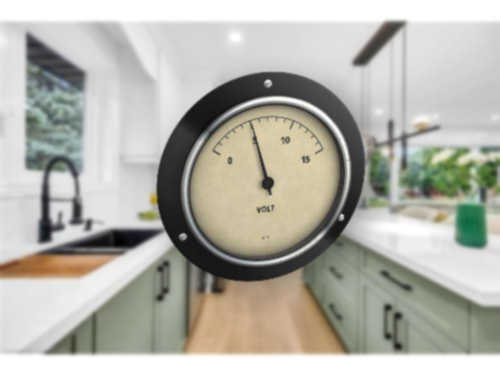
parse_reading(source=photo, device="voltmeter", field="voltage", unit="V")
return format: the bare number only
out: 5
